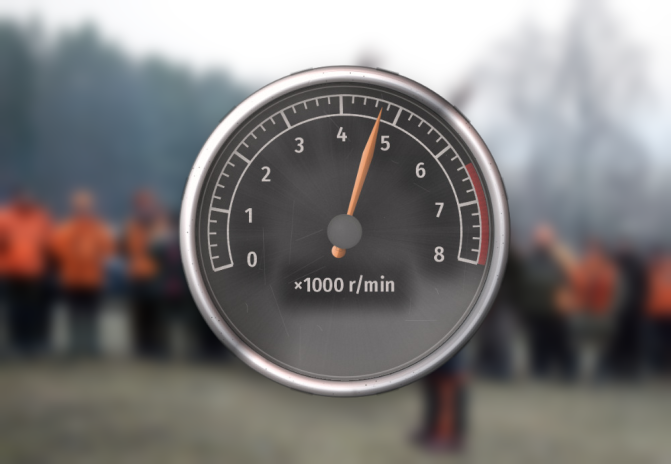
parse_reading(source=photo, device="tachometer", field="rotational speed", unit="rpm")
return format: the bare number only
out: 4700
